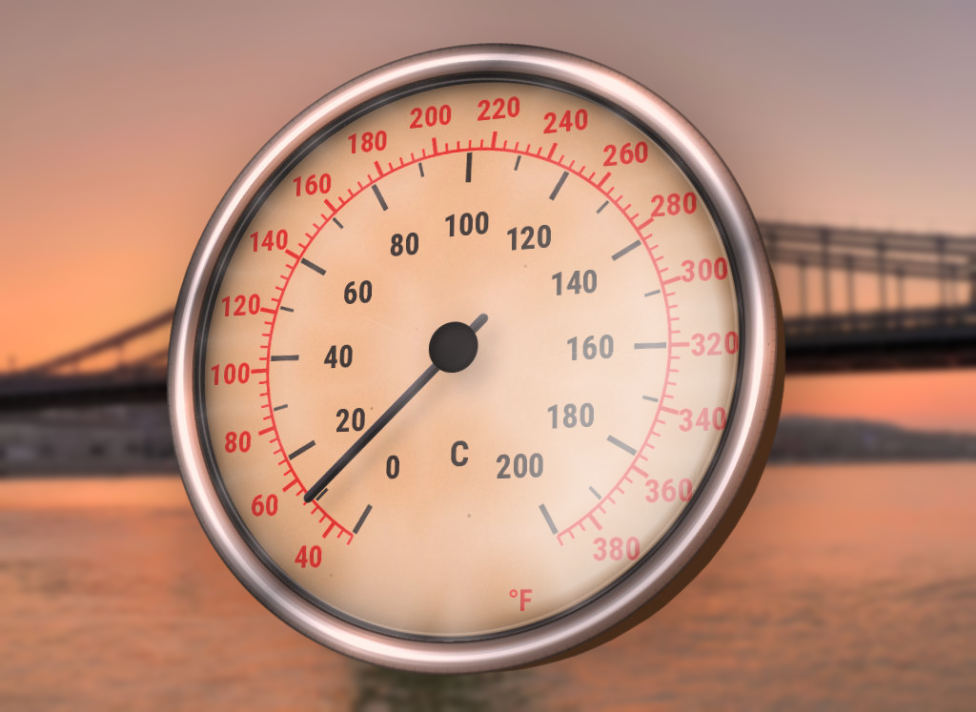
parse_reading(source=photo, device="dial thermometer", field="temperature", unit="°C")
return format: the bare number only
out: 10
